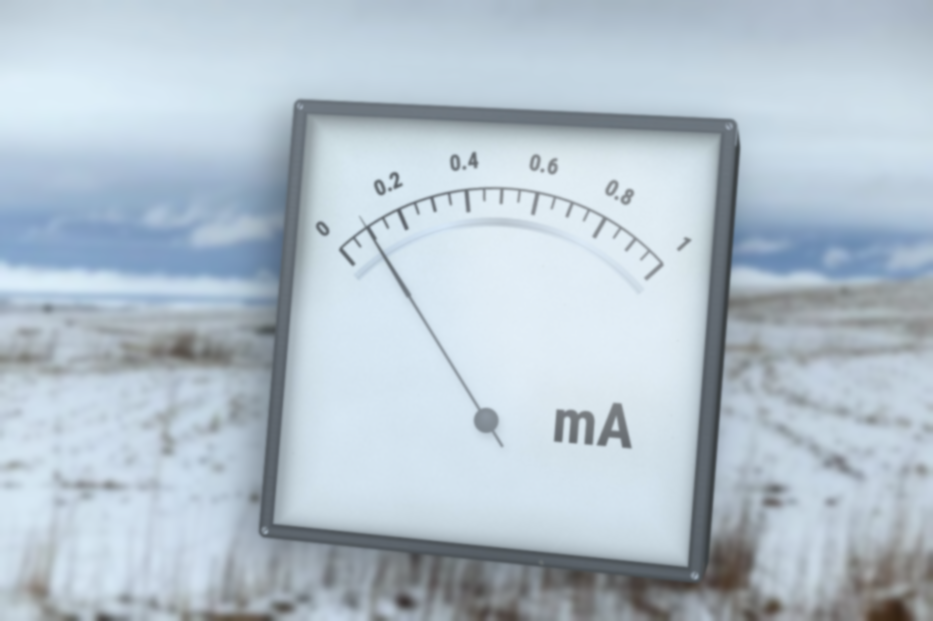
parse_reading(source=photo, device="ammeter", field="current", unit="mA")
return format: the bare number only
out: 0.1
